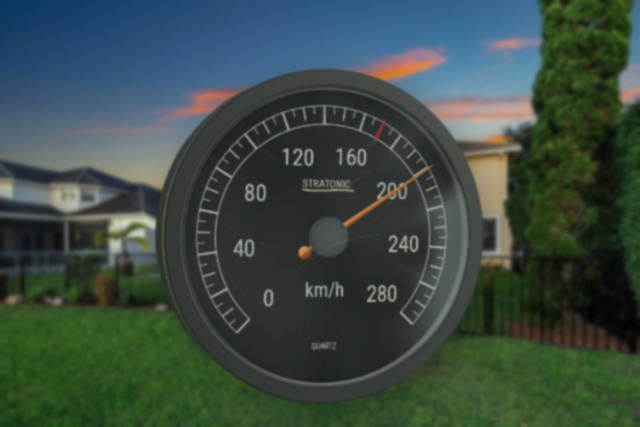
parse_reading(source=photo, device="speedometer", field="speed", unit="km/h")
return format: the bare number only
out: 200
